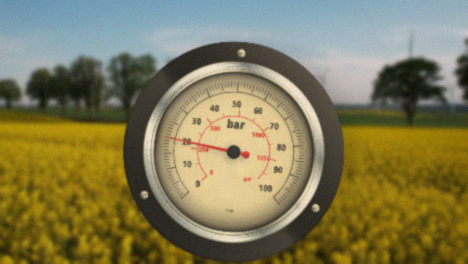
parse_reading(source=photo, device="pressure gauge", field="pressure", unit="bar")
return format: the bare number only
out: 20
